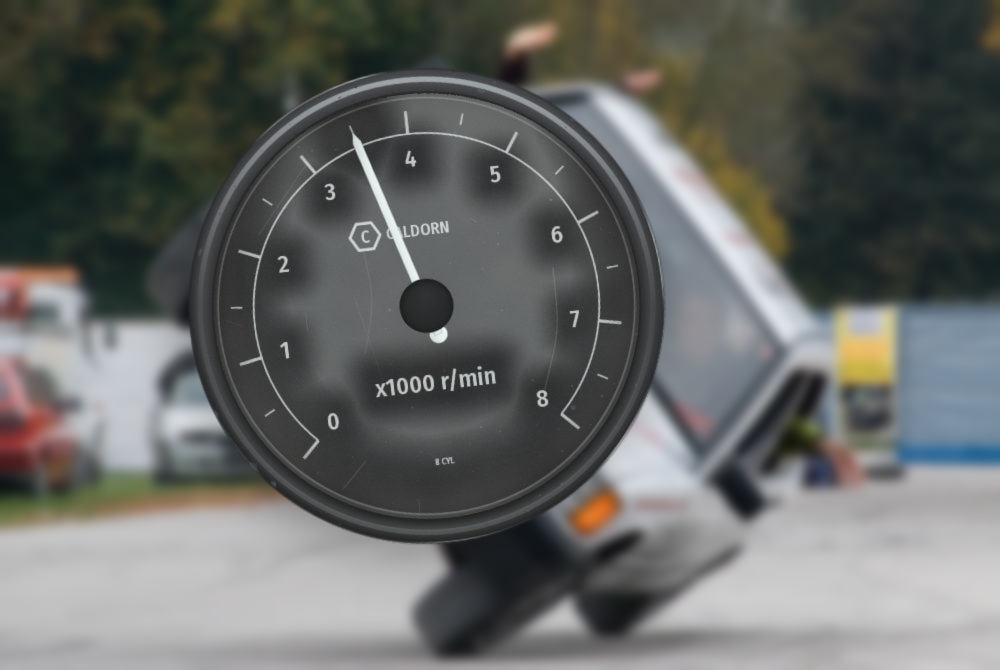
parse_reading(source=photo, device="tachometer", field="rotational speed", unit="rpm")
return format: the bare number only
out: 3500
